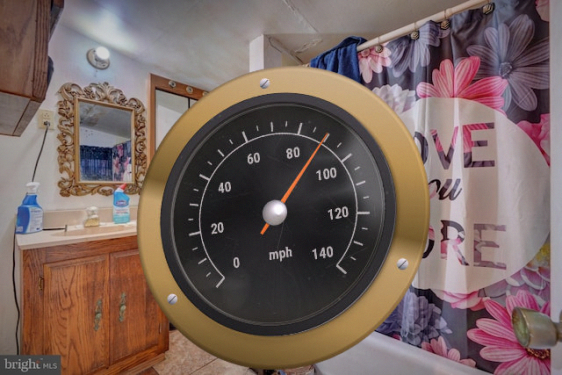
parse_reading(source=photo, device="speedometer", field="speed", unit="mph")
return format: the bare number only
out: 90
